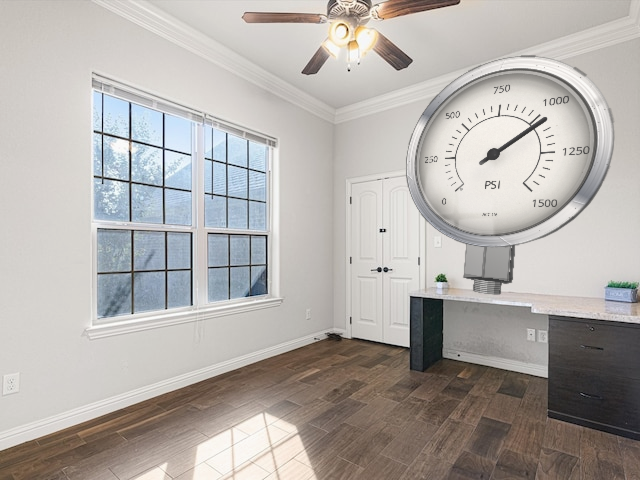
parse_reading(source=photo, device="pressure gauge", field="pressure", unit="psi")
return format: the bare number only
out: 1050
